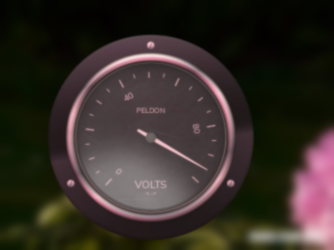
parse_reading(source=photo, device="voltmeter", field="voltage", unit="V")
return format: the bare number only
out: 95
